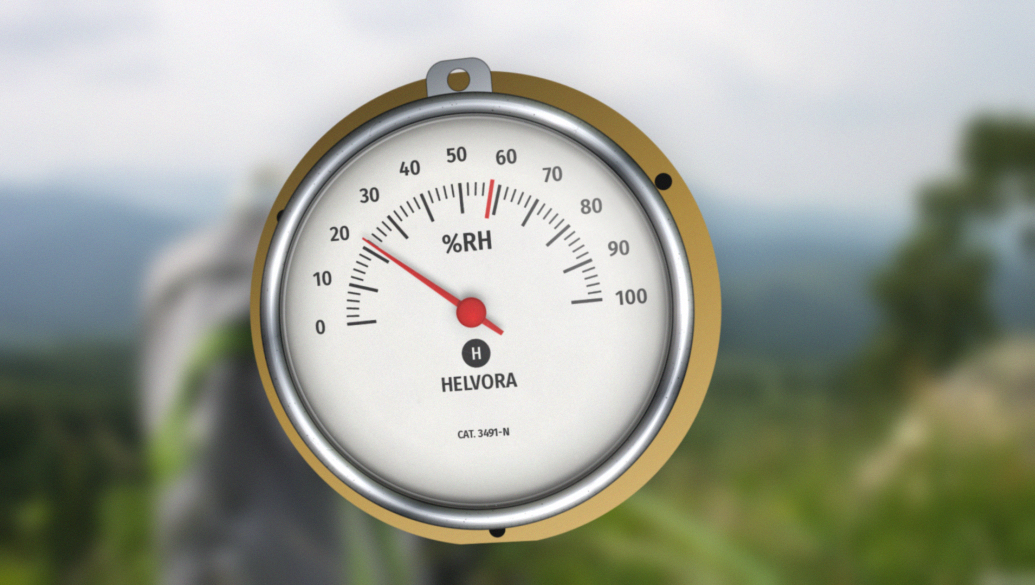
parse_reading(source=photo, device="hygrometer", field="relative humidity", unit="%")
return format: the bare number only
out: 22
